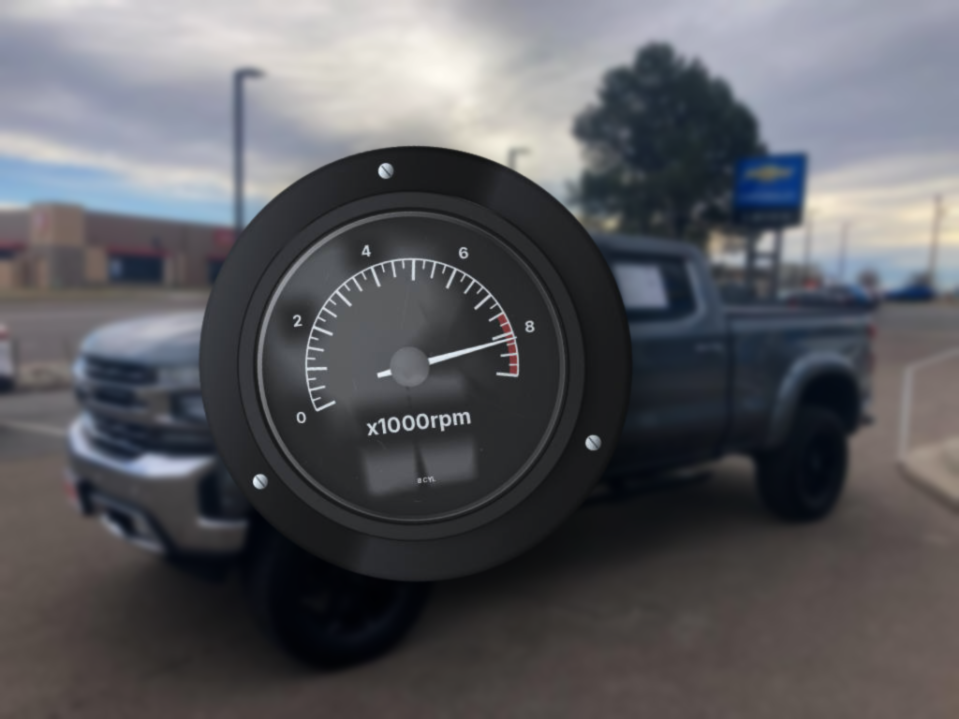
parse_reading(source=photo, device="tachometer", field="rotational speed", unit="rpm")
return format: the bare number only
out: 8125
